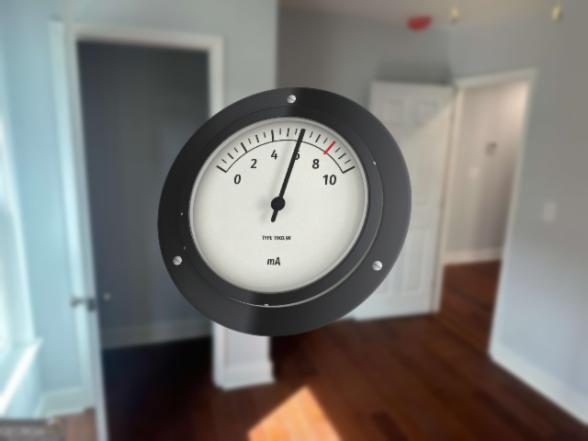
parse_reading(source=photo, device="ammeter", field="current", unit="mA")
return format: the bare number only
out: 6
